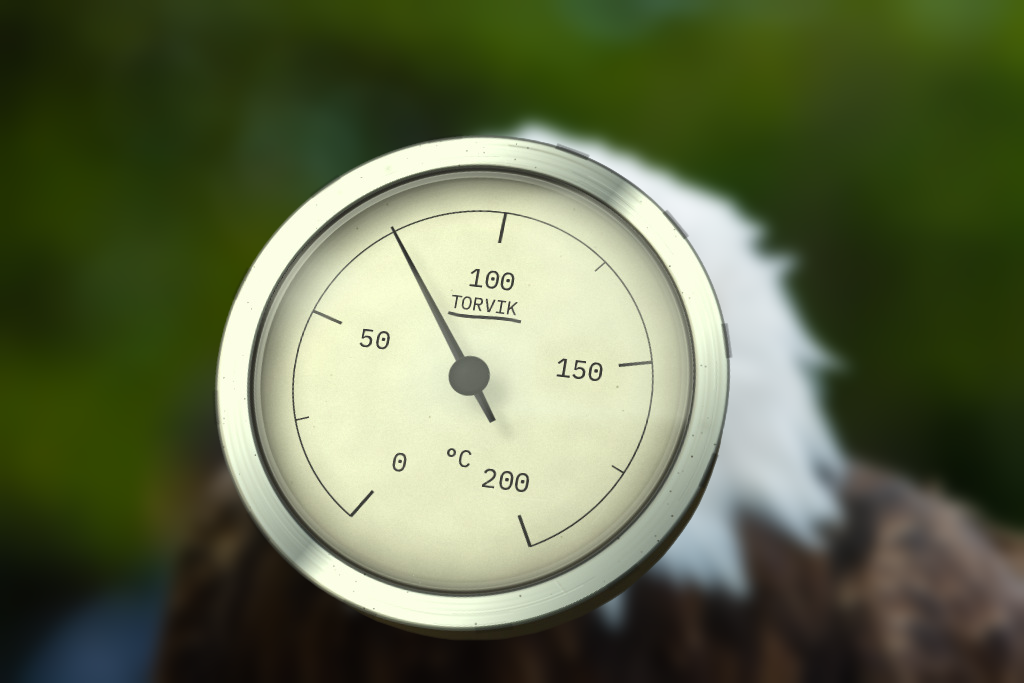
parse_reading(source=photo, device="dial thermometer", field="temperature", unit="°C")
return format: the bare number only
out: 75
